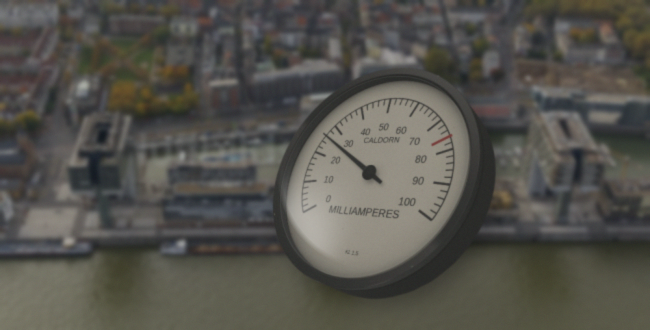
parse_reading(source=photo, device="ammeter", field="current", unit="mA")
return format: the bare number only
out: 26
